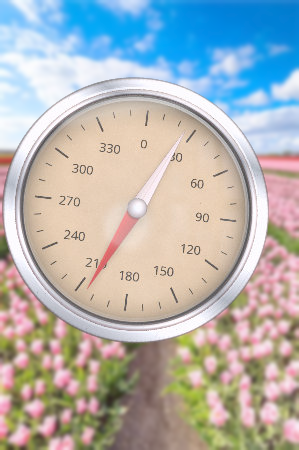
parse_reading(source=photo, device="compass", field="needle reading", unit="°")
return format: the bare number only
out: 205
